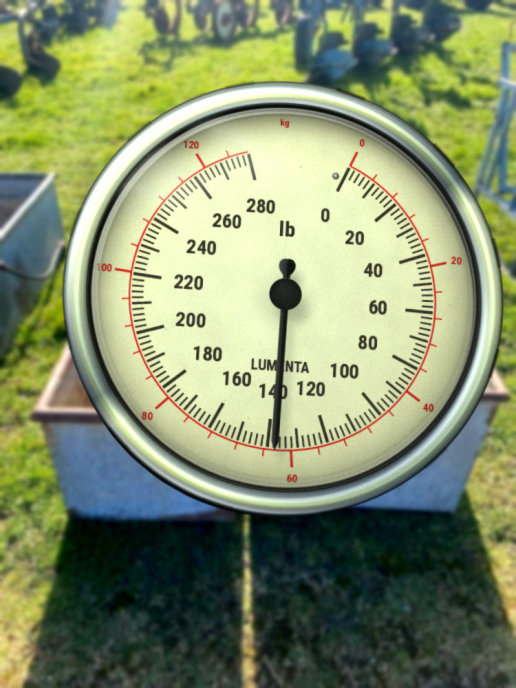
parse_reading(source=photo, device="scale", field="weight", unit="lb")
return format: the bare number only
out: 138
